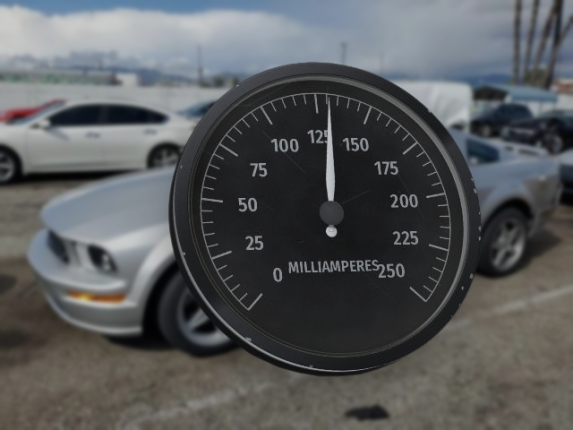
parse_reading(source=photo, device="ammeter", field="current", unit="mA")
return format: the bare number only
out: 130
